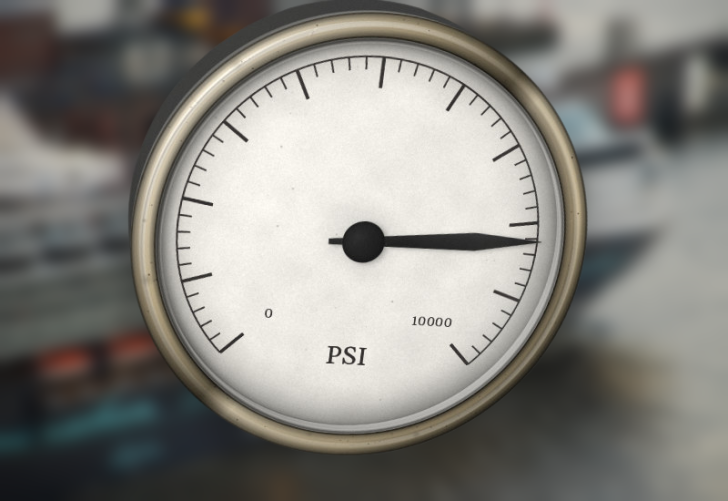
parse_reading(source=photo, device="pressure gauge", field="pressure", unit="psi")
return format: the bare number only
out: 8200
